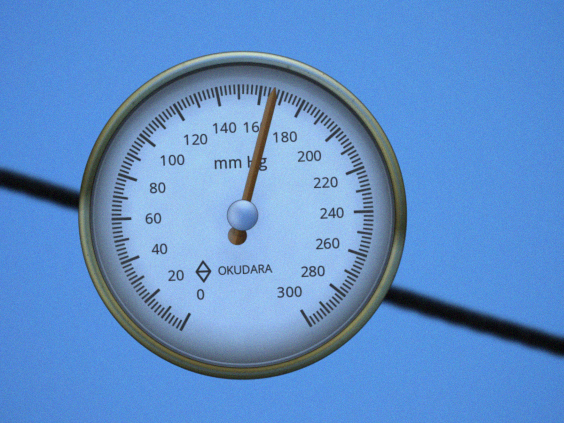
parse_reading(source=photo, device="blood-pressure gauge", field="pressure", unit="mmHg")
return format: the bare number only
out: 166
